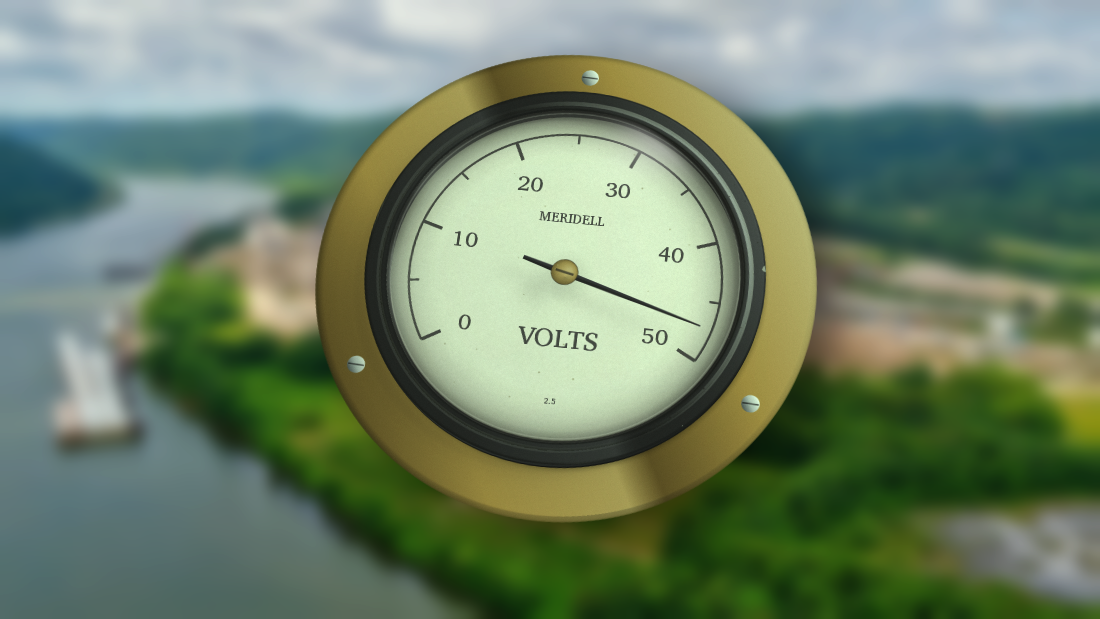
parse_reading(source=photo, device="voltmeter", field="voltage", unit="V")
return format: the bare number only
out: 47.5
